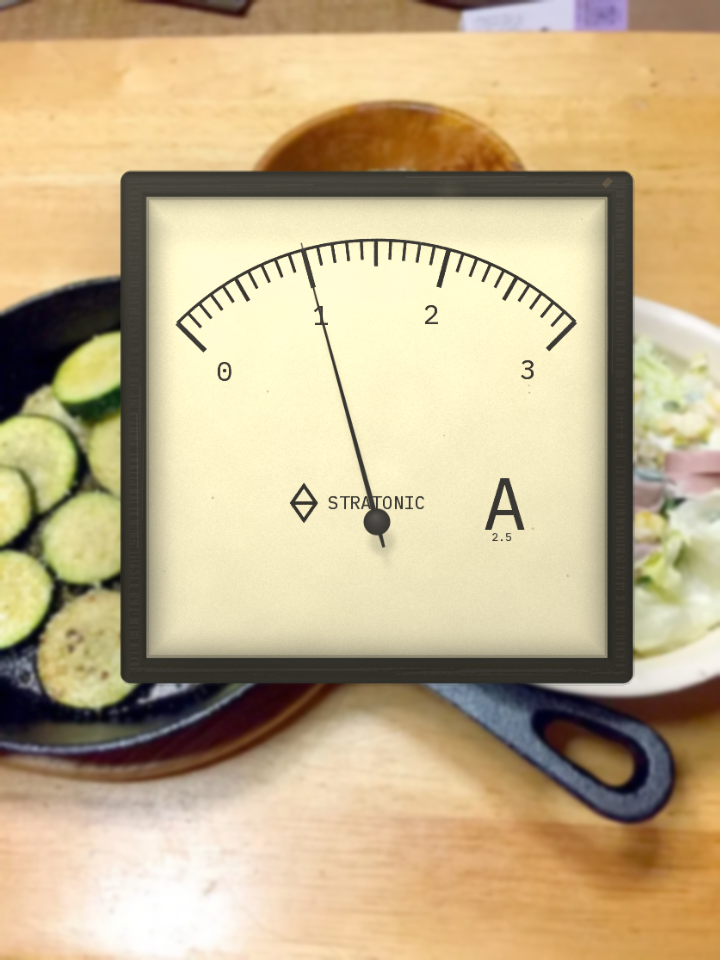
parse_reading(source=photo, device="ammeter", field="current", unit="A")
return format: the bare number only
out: 1
